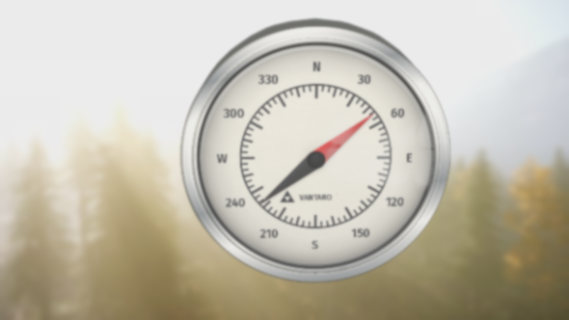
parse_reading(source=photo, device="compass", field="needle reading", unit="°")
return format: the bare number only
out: 50
